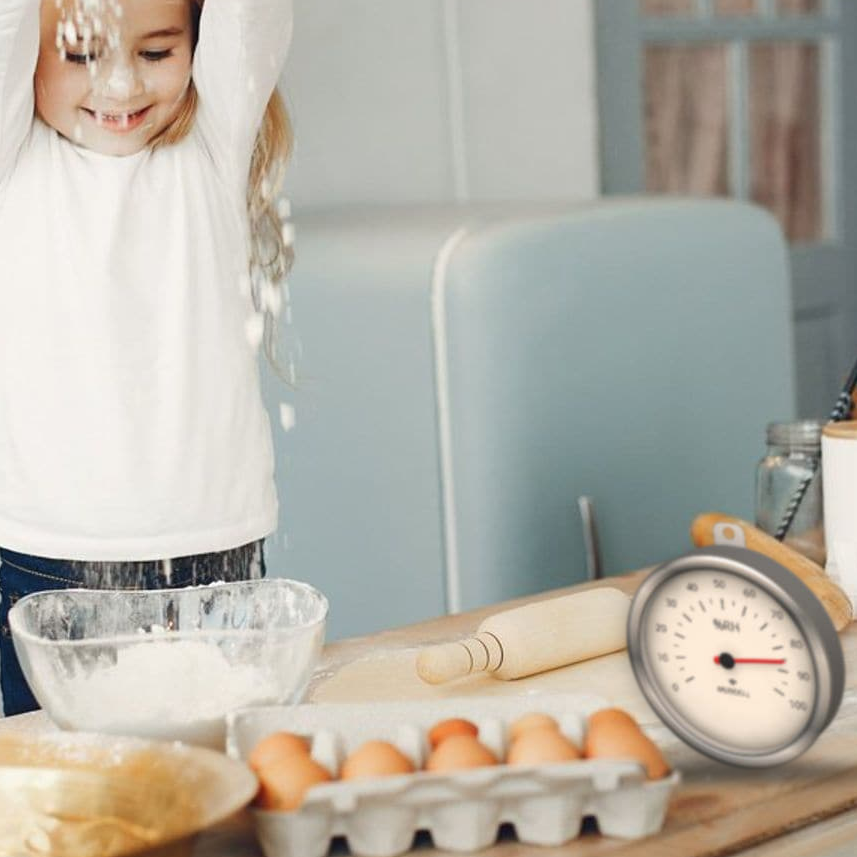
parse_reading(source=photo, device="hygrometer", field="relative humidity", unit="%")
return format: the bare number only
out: 85
